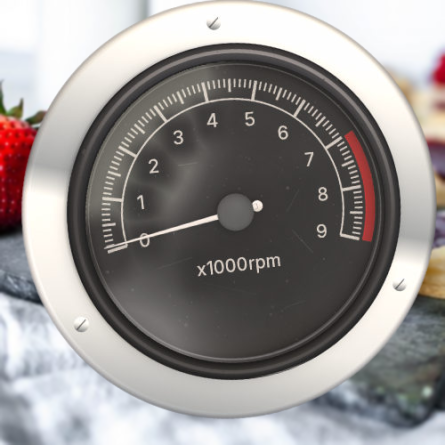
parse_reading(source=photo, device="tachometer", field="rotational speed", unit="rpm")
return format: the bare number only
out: 100
